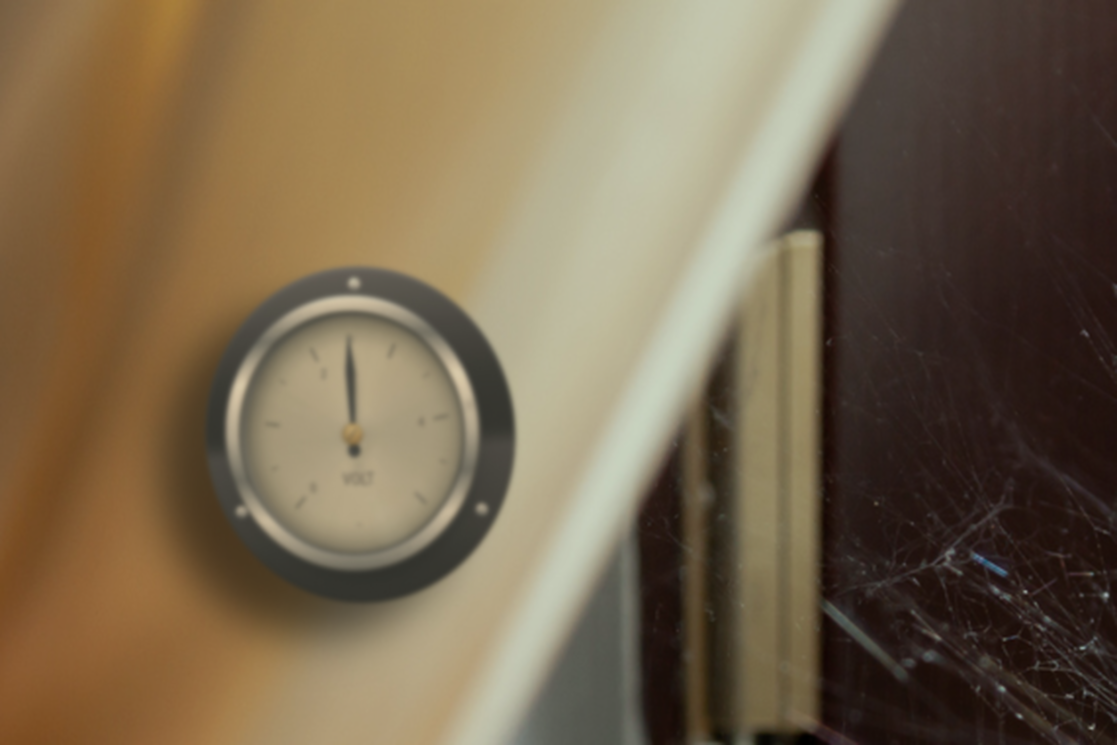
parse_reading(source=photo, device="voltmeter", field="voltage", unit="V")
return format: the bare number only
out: 2.5
